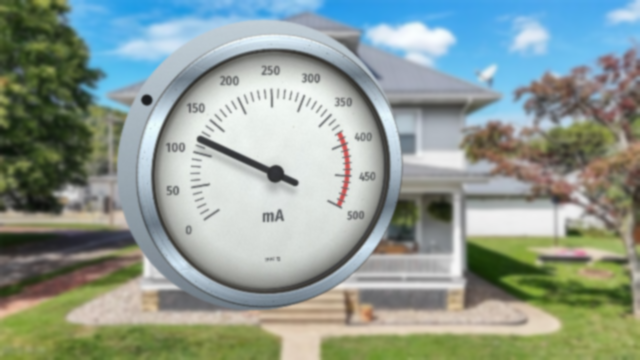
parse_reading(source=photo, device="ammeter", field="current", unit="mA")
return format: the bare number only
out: 120
